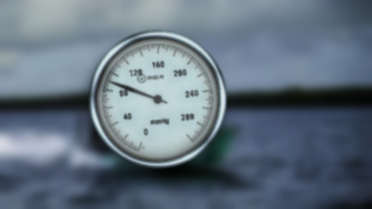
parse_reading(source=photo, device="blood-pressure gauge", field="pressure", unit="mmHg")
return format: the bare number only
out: 90
